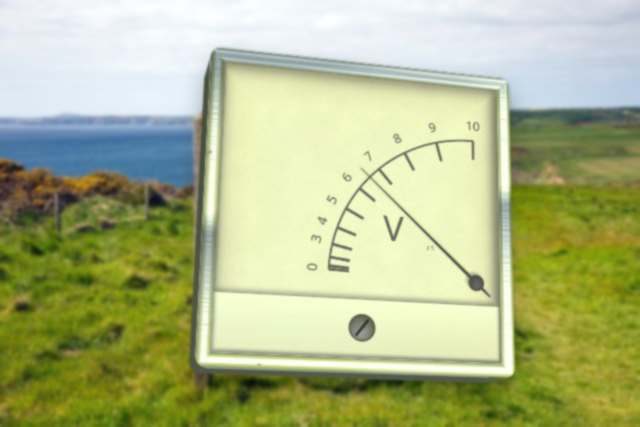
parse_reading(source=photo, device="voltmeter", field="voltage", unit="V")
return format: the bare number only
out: 6.5
